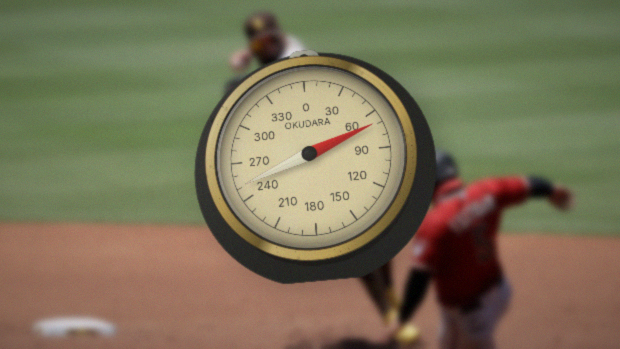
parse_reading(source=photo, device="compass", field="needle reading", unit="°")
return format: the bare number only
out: 70
